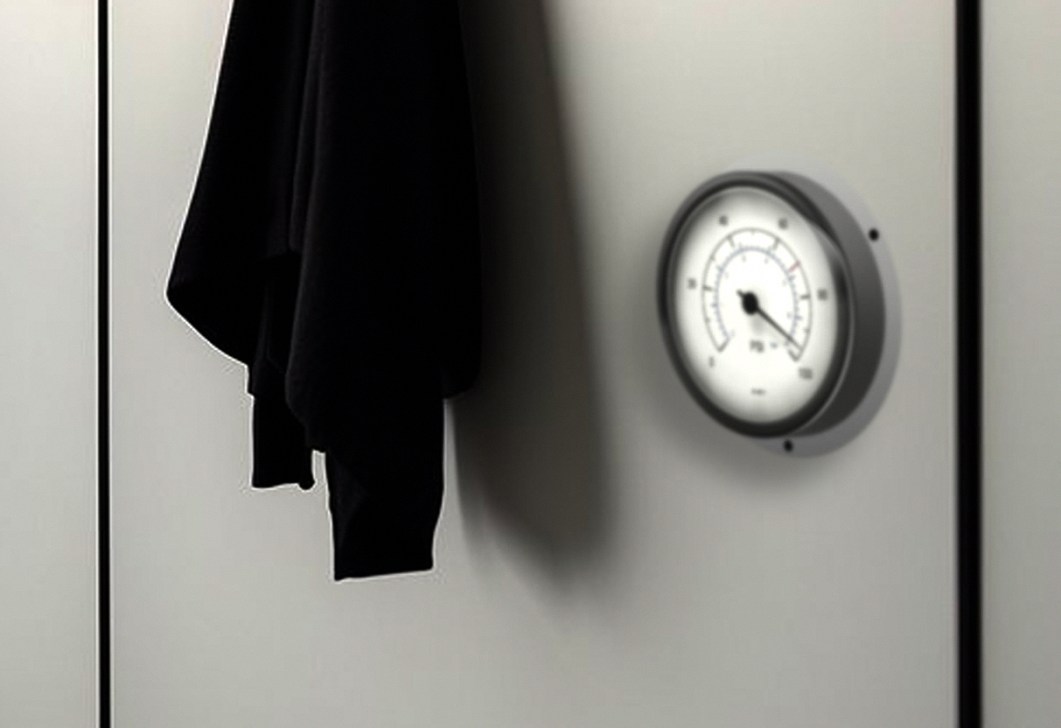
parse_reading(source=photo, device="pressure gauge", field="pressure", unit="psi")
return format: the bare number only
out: 95
